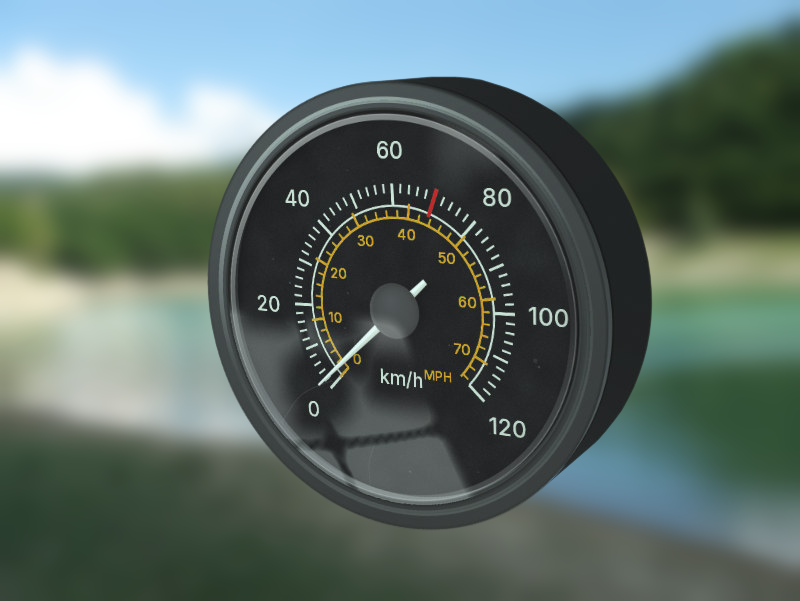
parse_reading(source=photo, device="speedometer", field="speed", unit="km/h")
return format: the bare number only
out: 2
